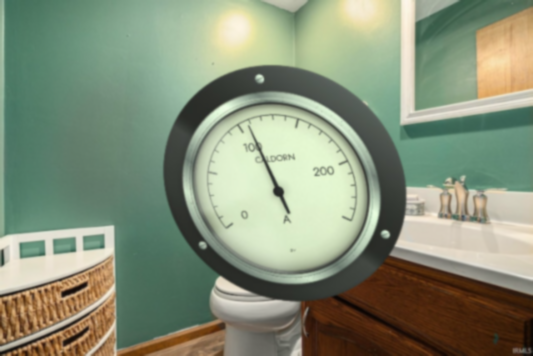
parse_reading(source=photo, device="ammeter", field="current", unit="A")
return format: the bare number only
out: 110
